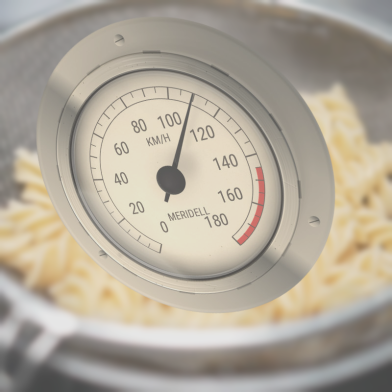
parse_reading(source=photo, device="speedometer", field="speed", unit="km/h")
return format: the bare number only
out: 110
